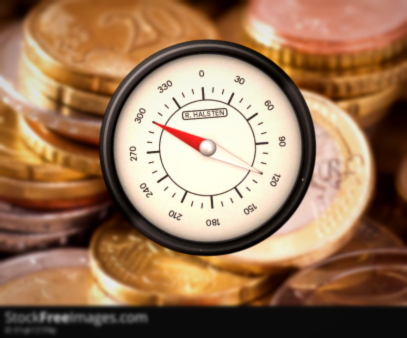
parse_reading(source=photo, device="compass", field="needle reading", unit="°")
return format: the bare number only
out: 300
